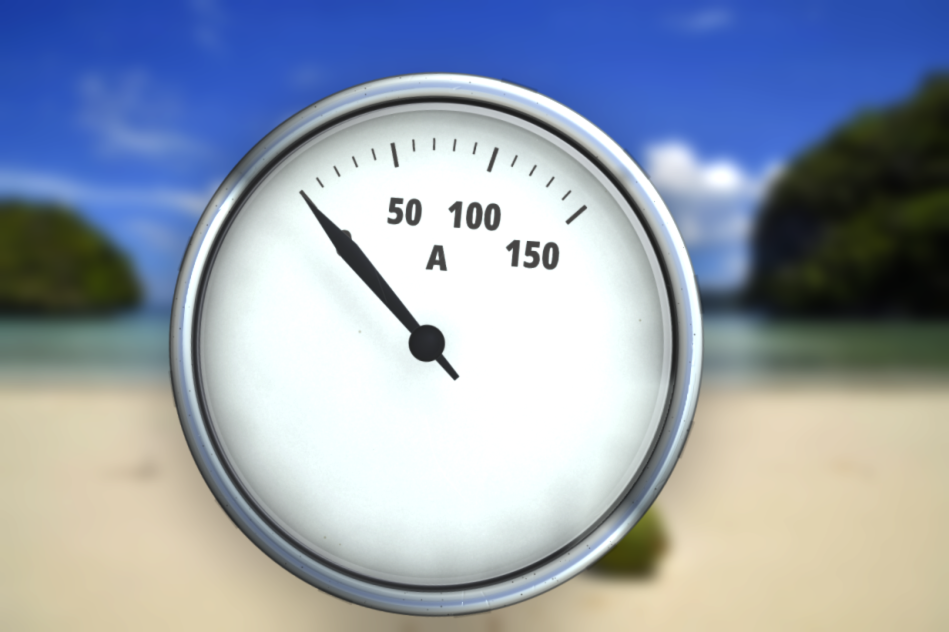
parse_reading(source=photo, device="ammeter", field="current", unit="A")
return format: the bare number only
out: 0
